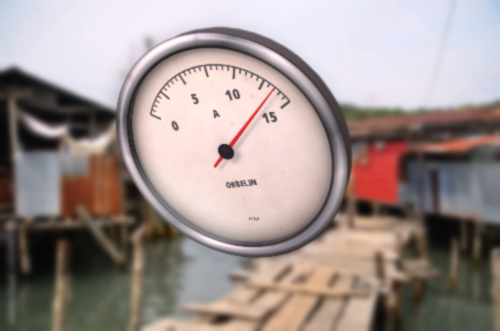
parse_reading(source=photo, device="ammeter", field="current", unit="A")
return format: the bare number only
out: 13.5
